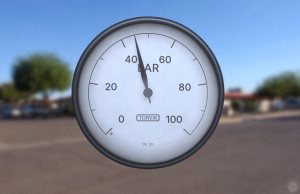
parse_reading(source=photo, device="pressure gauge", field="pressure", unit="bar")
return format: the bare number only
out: 45
